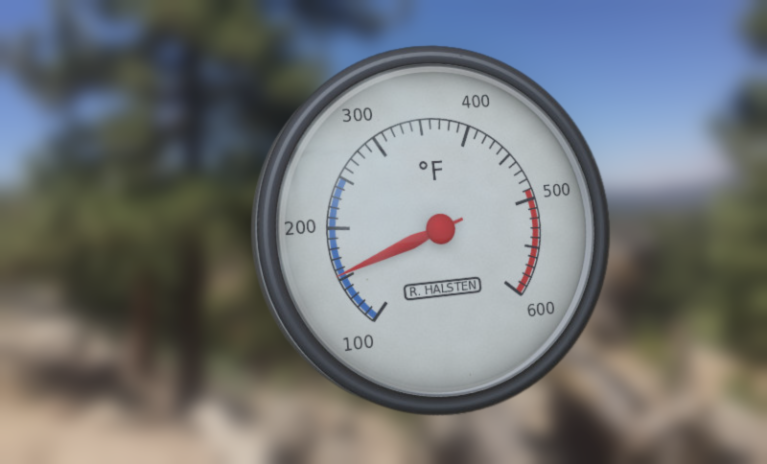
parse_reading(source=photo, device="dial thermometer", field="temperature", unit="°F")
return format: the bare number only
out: 155
